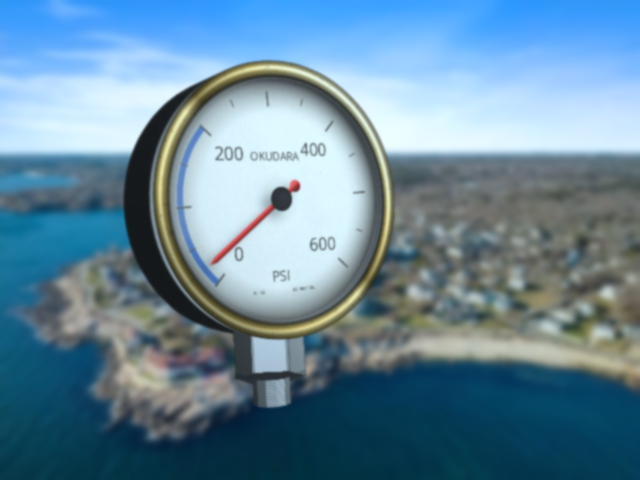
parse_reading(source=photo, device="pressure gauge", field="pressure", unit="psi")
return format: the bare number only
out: 25
